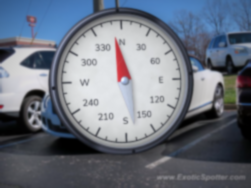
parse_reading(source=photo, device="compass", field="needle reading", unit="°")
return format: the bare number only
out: 350
